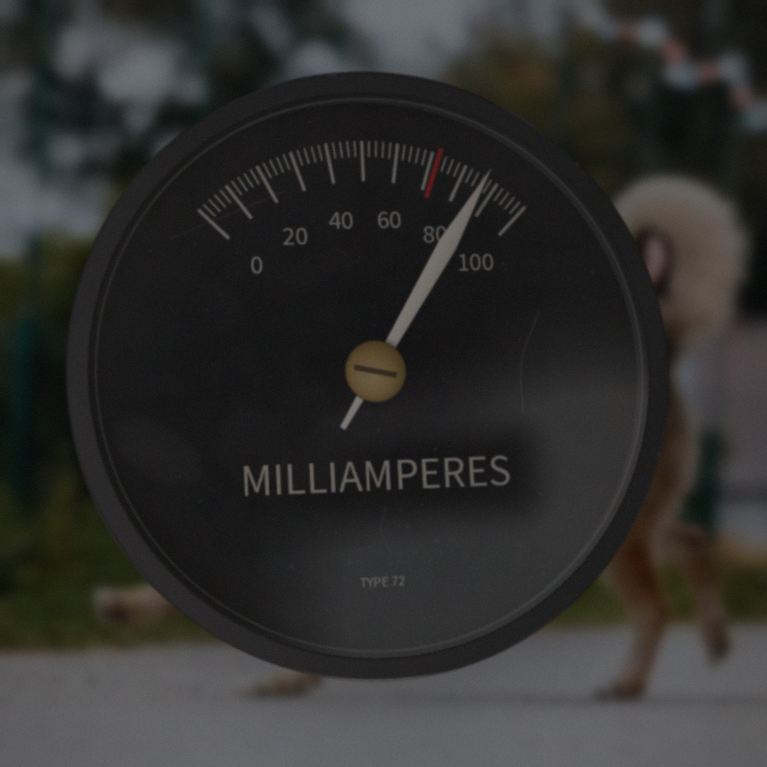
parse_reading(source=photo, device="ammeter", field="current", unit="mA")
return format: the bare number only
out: 86
